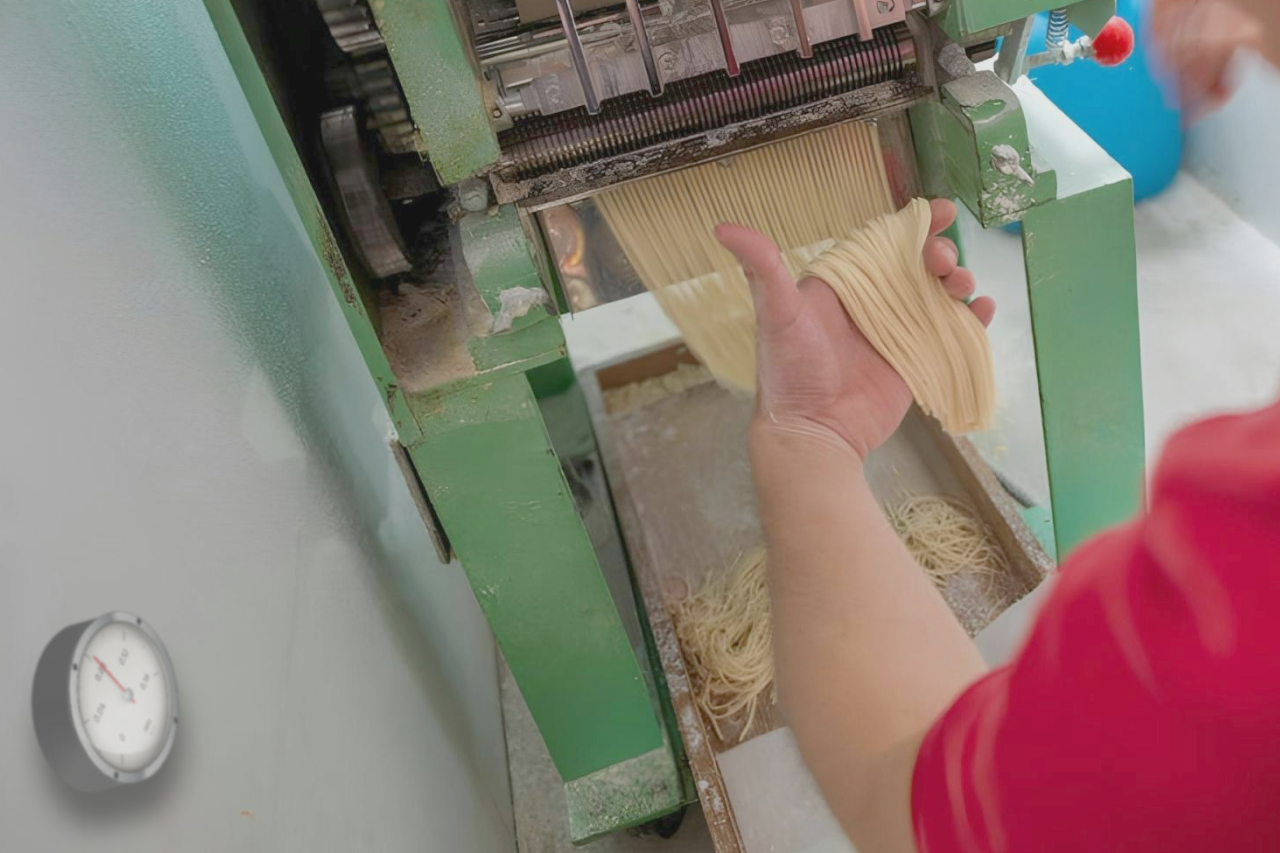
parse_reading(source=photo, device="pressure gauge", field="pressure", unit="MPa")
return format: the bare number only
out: 0.08
